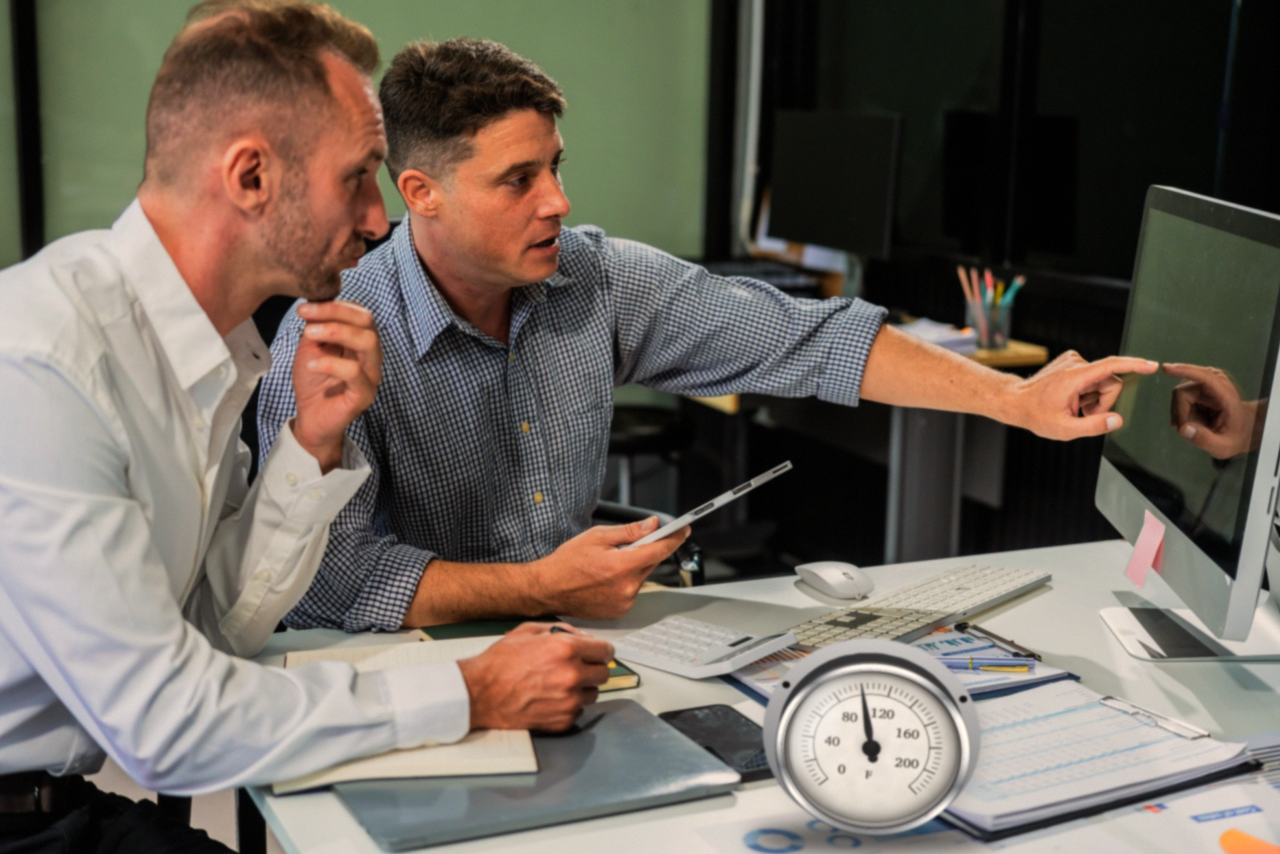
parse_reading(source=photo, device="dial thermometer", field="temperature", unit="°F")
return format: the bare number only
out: 100
